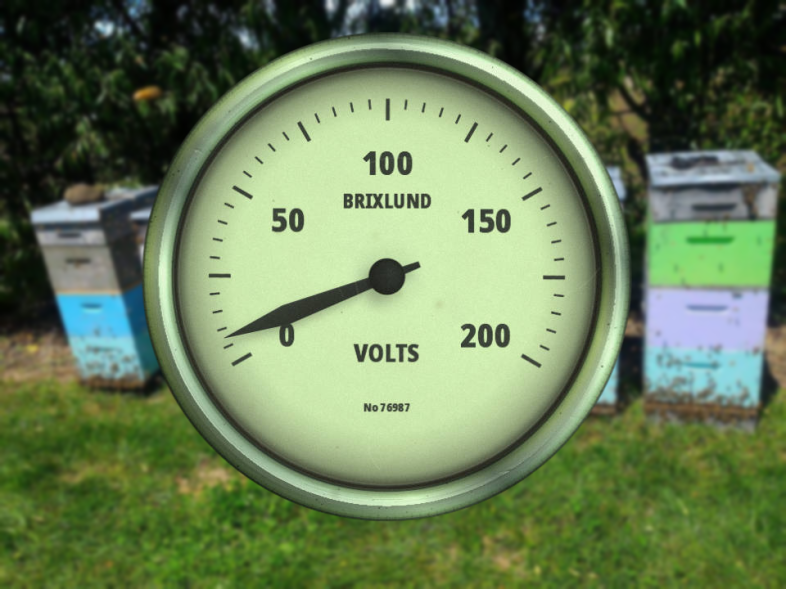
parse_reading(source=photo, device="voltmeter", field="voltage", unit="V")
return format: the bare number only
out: 7.5
